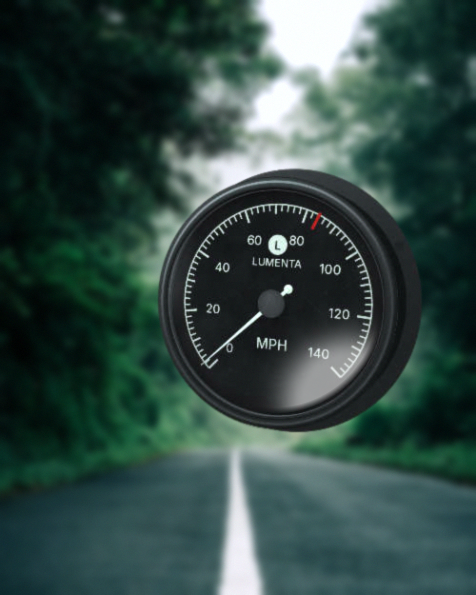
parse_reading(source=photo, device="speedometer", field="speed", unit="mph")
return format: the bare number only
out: 2
